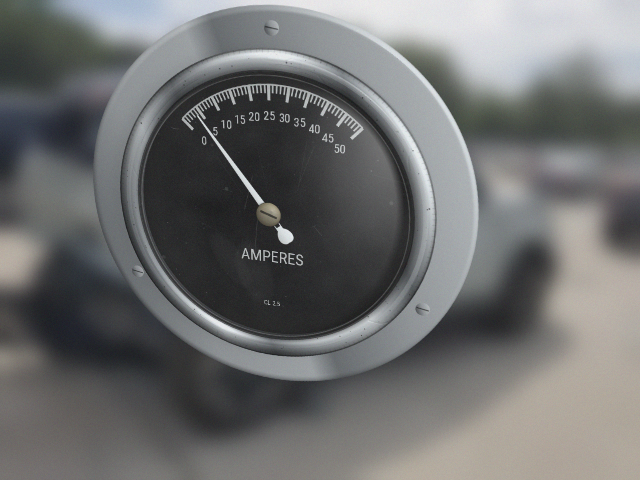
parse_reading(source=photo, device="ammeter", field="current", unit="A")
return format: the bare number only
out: 5
